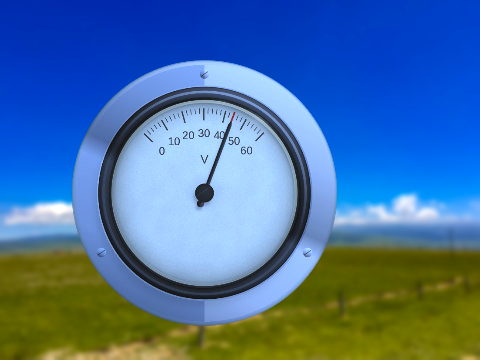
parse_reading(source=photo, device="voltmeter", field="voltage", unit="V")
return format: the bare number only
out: 44
